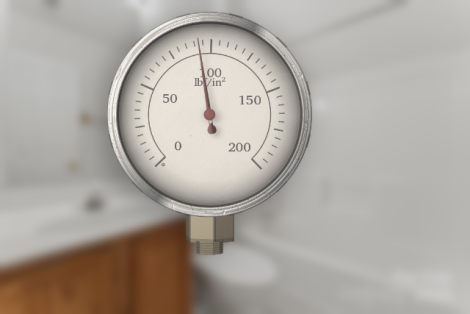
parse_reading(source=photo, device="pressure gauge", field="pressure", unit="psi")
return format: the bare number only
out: 92.5
